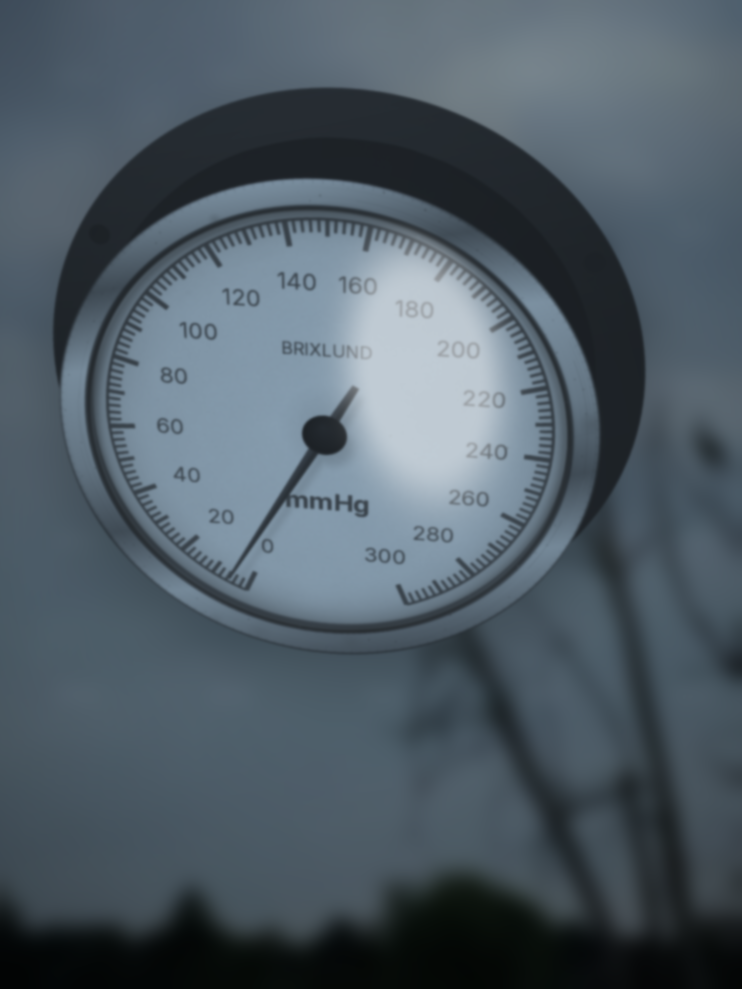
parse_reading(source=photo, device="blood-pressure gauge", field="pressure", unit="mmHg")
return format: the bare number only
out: 6
